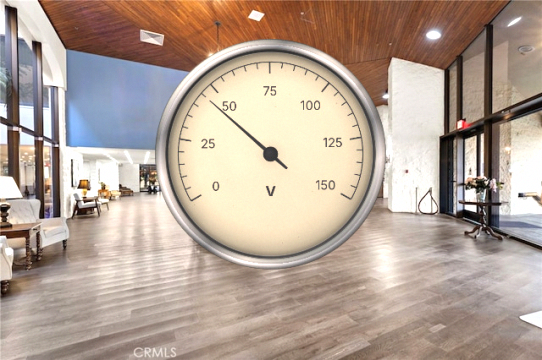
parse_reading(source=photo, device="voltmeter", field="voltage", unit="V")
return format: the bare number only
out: 45
